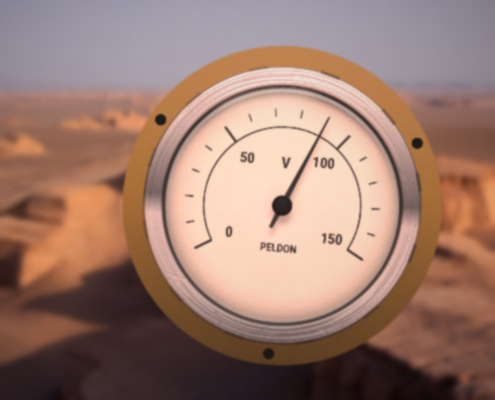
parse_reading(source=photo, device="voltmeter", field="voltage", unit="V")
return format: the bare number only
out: 90
